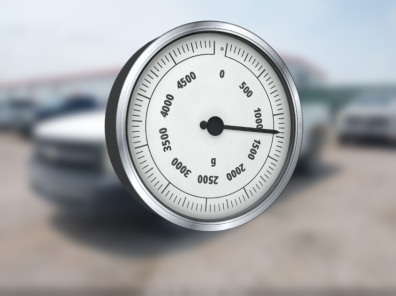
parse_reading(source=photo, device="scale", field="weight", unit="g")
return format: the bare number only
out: 1200
